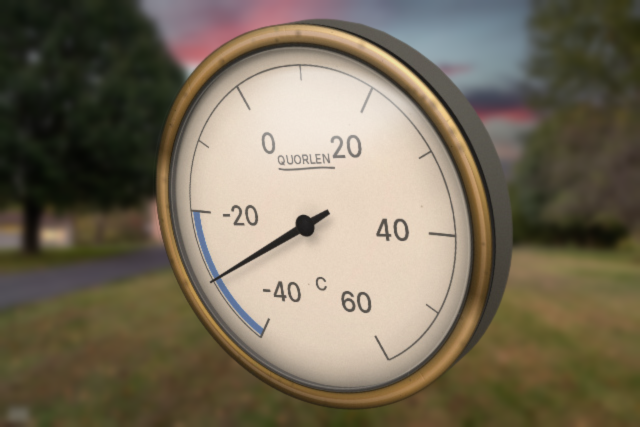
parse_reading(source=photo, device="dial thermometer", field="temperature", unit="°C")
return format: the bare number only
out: -30
